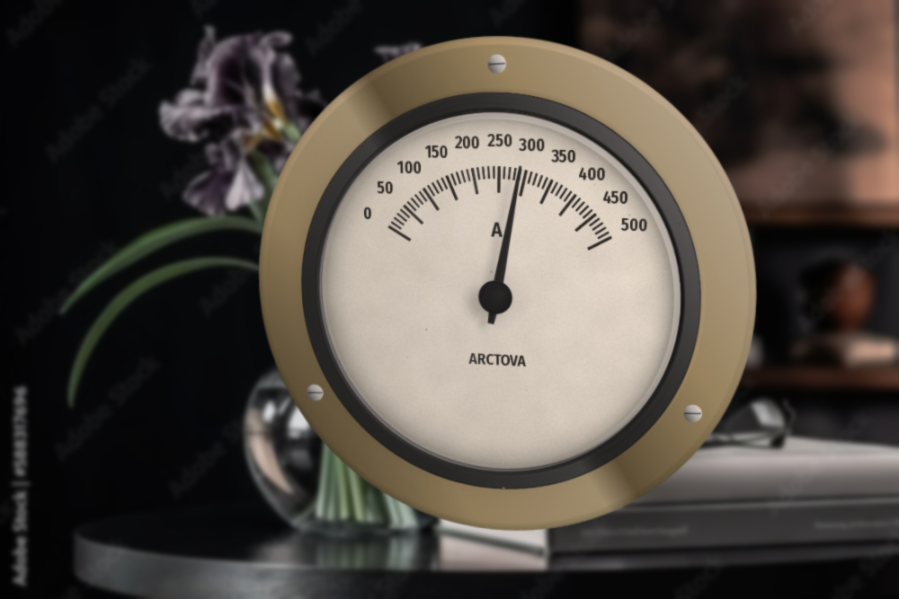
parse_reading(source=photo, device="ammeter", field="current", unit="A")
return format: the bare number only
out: 290
